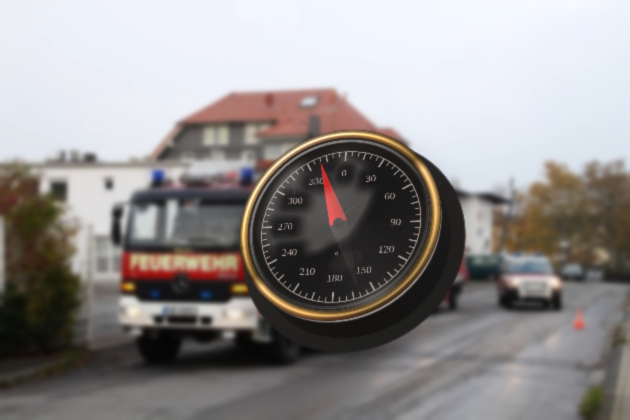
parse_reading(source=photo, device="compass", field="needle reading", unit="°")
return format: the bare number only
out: 340
